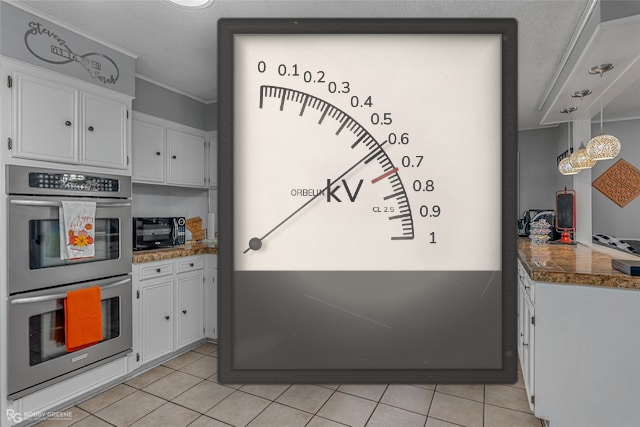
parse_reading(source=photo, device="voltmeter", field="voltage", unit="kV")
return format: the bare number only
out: 0.58
